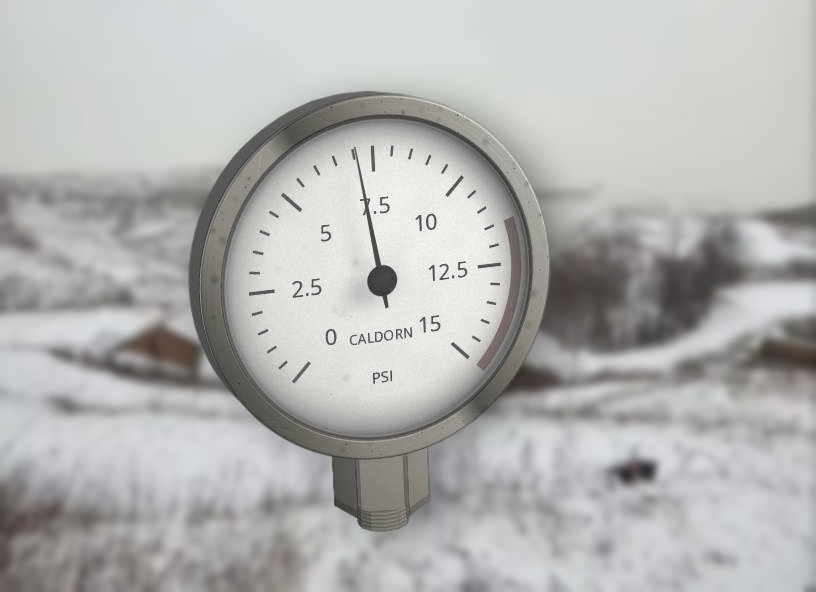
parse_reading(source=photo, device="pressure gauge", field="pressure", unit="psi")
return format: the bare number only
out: 7
